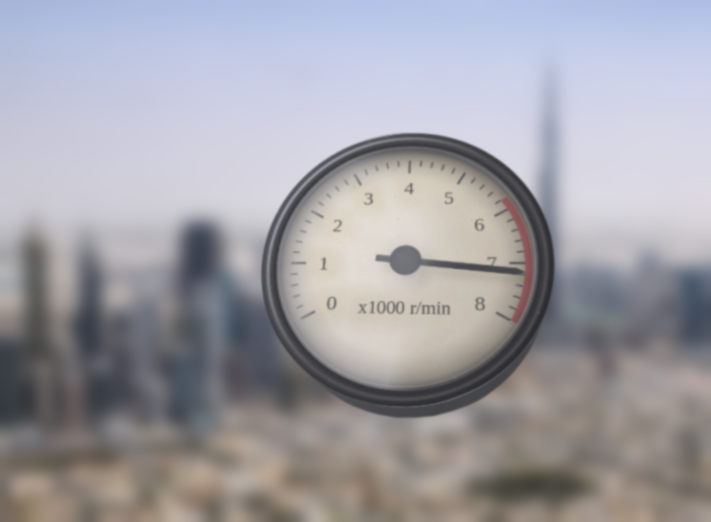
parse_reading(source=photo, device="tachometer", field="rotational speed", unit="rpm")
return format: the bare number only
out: 7200
